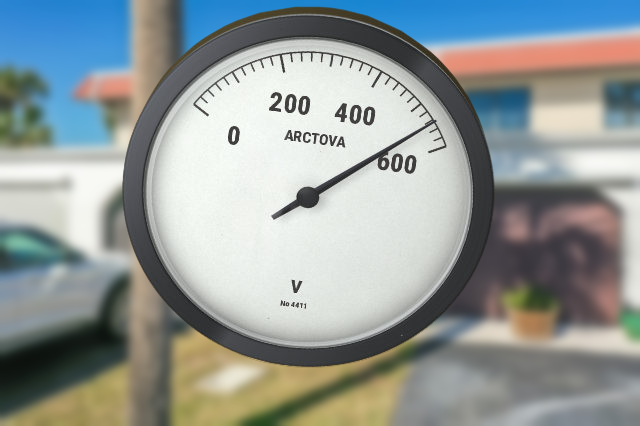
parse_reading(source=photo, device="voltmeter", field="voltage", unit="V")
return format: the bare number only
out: 540
